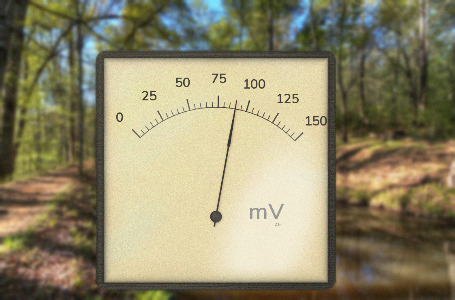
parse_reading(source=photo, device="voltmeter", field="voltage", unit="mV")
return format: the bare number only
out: 90
